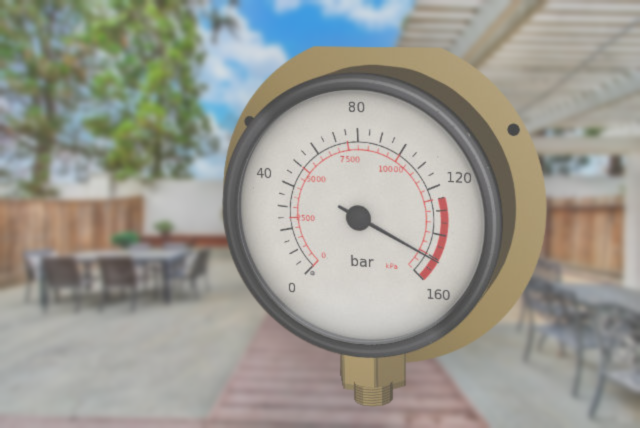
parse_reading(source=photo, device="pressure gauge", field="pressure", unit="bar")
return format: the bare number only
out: 150
